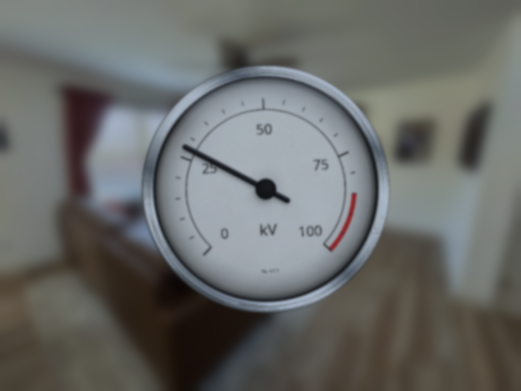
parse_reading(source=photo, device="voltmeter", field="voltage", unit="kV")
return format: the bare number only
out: 27.5
